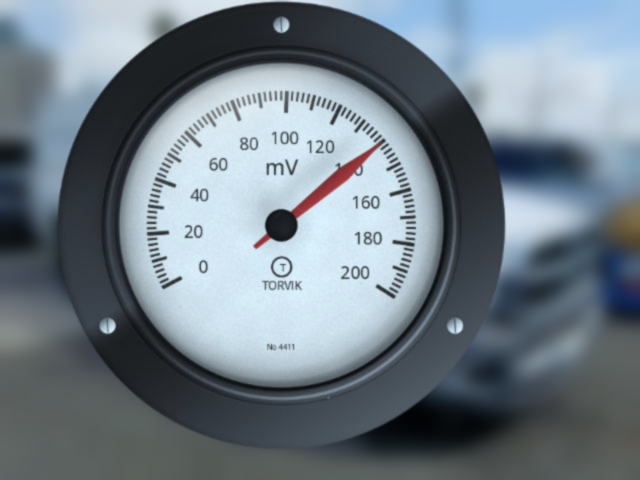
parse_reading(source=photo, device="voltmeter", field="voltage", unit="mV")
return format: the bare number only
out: 140
